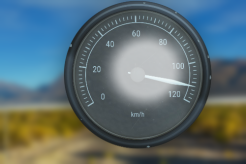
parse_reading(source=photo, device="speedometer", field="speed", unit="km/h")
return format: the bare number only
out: 112
